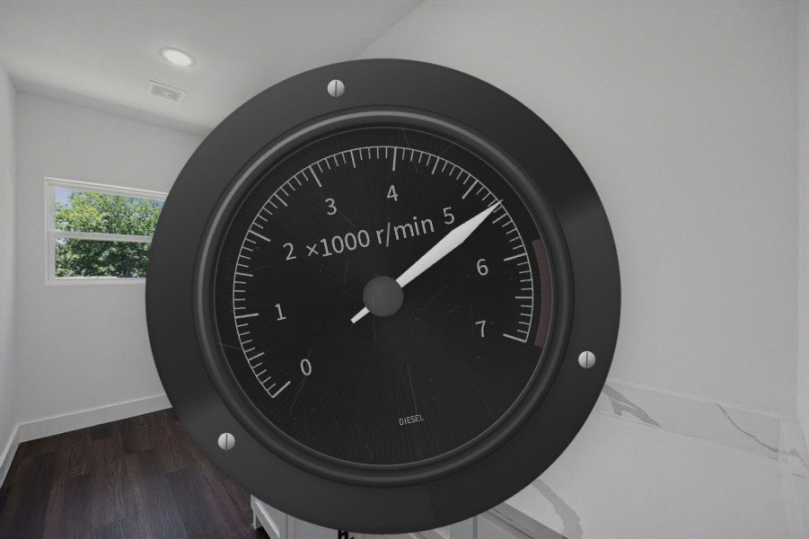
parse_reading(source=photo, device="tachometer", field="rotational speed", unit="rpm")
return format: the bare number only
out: 5350
